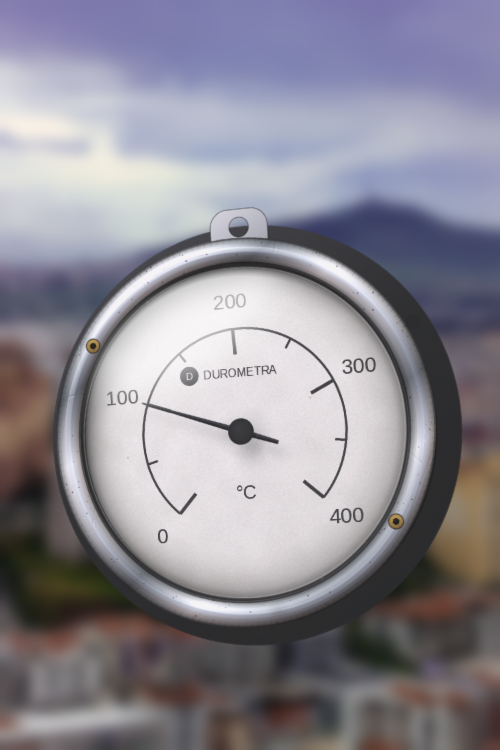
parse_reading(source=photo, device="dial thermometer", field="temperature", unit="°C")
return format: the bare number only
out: 100
